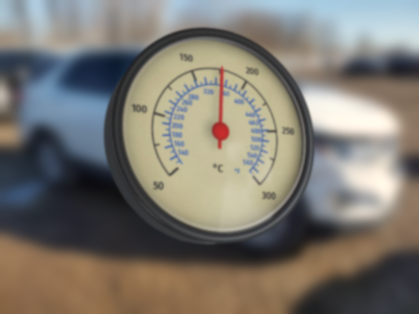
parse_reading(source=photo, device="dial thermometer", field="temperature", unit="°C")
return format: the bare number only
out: 175
